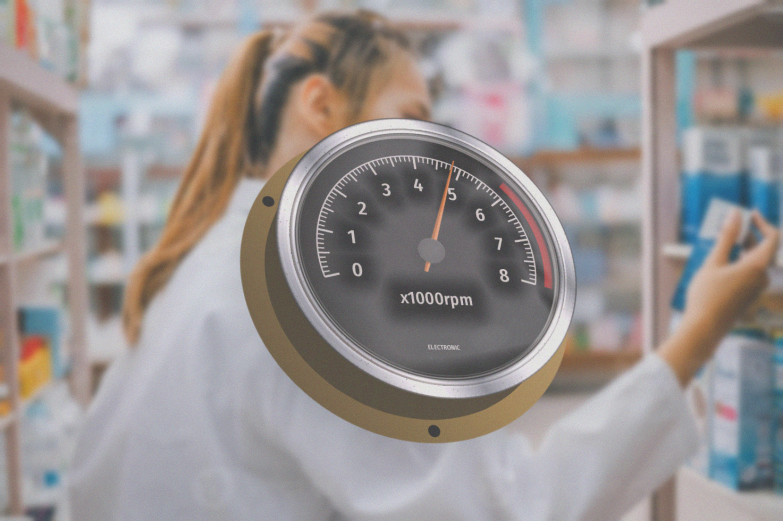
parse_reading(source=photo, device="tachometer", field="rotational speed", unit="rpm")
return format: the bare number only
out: 4800
